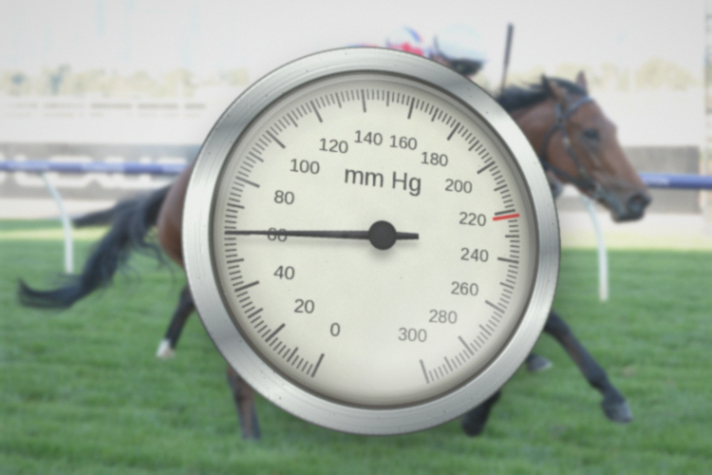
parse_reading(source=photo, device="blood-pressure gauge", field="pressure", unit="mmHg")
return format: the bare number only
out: 60
